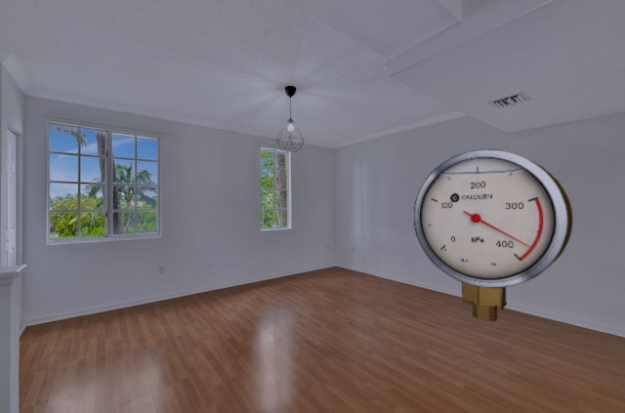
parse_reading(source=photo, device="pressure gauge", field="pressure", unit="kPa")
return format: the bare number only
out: 375
